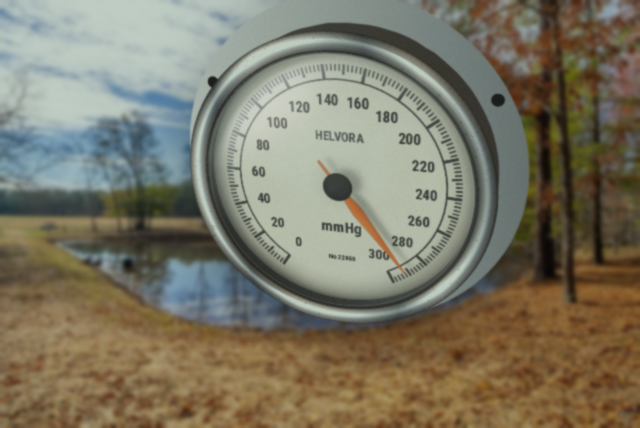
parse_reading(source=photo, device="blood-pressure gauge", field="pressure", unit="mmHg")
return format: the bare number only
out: 290
